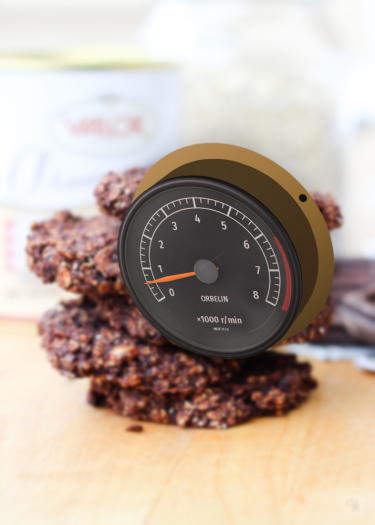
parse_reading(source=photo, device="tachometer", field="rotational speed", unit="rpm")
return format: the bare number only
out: 600
